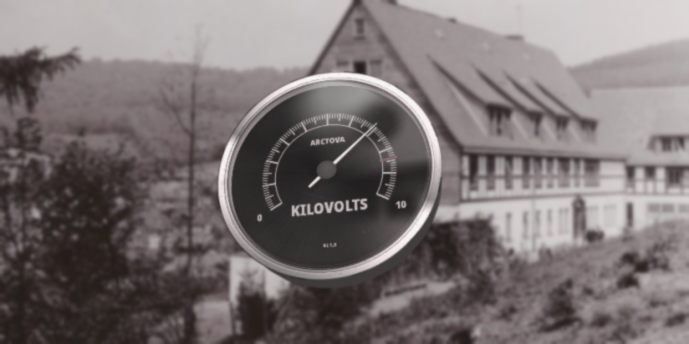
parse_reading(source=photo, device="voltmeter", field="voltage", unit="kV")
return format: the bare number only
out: 7
